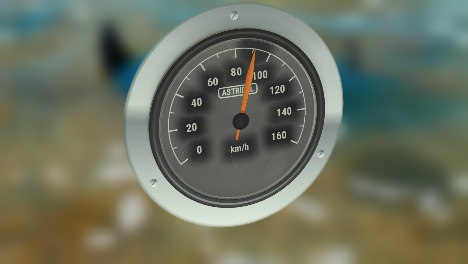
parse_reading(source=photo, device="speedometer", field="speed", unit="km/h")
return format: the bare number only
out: 90
